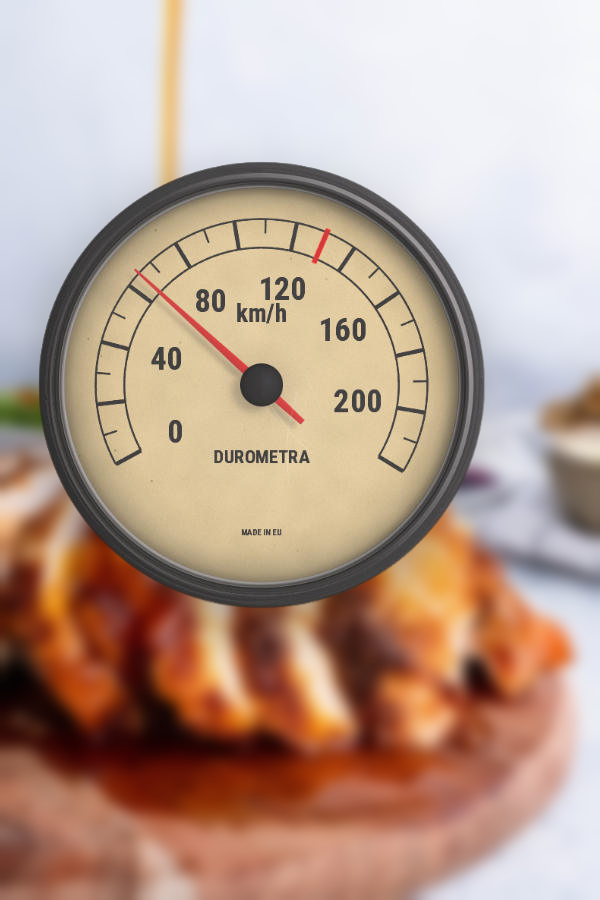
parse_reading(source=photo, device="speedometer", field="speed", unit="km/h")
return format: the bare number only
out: 65
